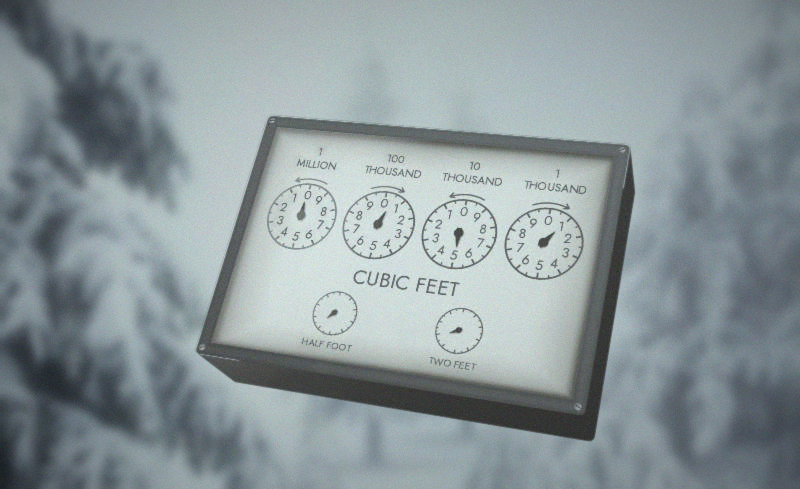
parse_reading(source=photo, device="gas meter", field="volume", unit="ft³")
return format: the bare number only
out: 5100
